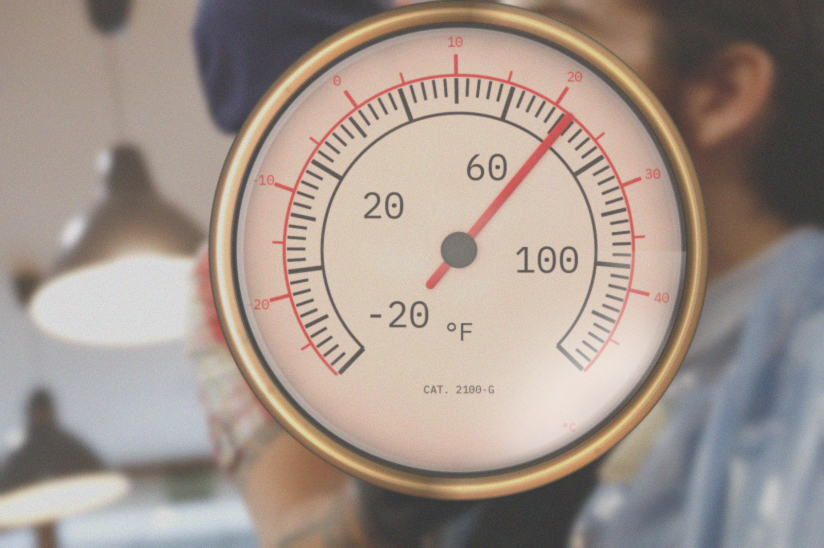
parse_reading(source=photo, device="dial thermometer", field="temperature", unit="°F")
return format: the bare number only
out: 71
